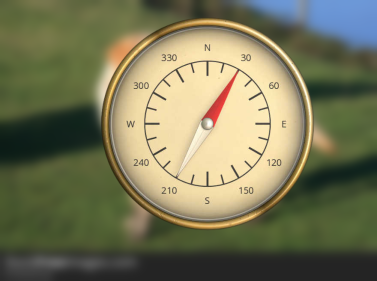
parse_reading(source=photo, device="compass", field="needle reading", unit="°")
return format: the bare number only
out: 30
